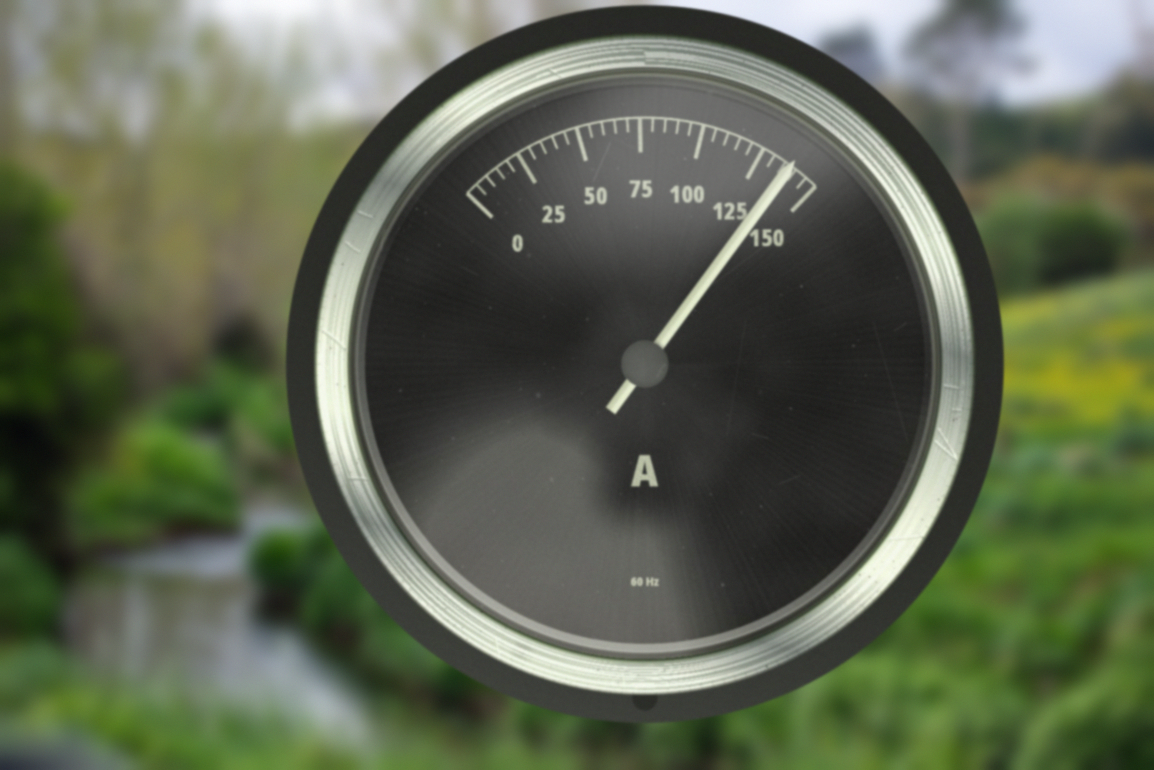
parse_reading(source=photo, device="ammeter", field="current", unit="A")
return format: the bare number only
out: 137.5
